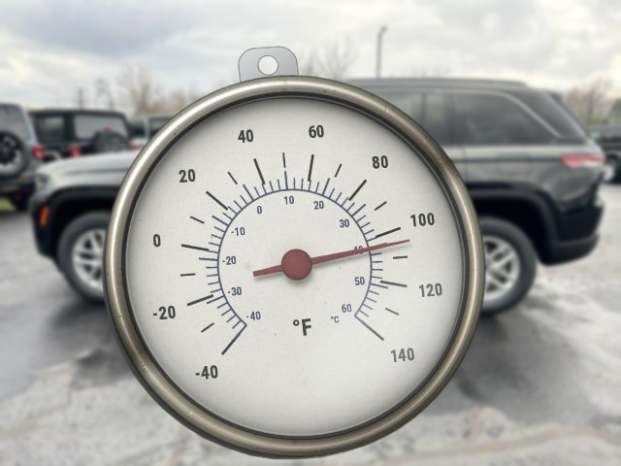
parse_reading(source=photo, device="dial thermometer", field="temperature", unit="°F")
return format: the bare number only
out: 105
